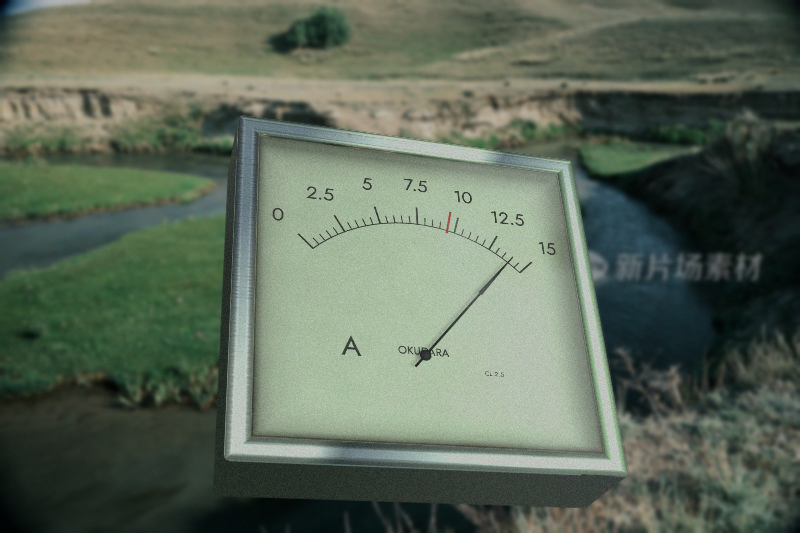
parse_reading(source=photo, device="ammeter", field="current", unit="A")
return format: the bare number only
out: 14
